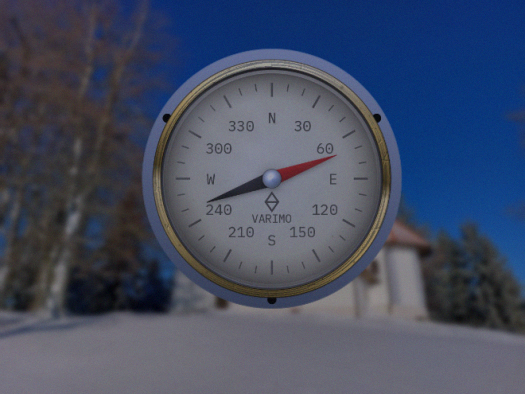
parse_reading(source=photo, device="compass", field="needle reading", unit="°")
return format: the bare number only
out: 70
